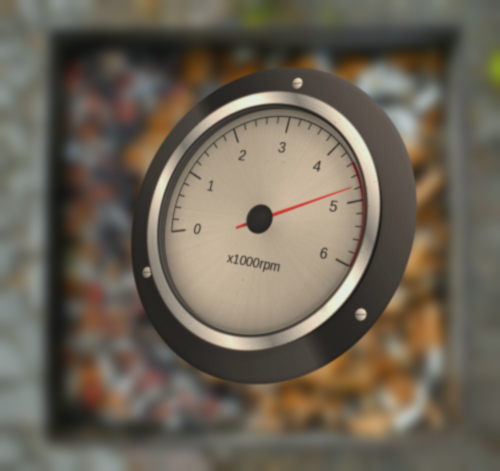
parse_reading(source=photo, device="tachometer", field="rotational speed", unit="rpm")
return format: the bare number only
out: 4800
